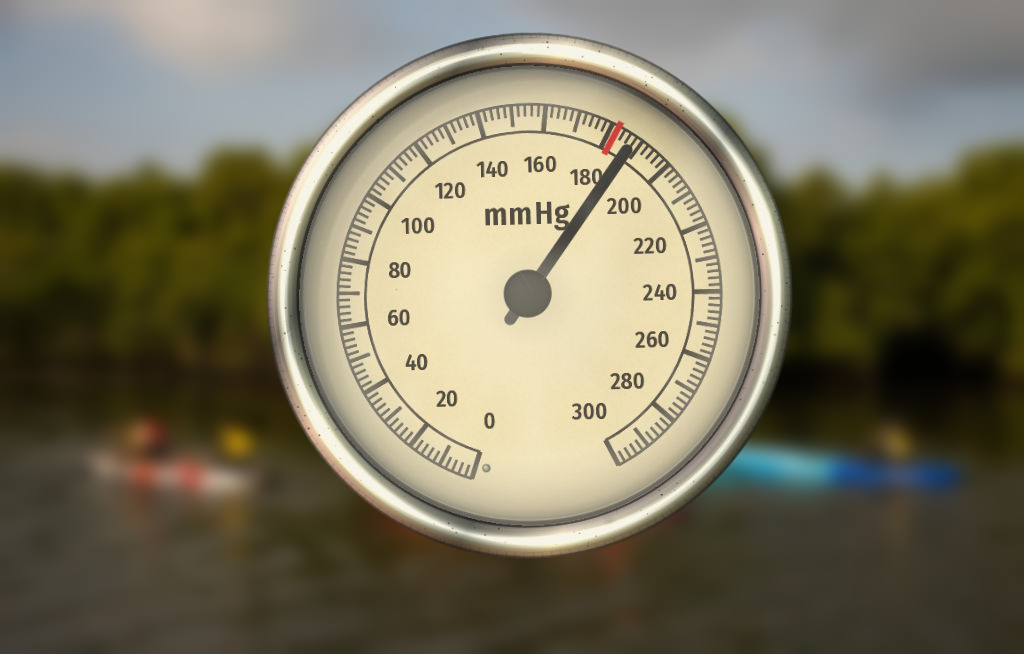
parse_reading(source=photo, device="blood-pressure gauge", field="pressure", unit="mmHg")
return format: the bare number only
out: 188
